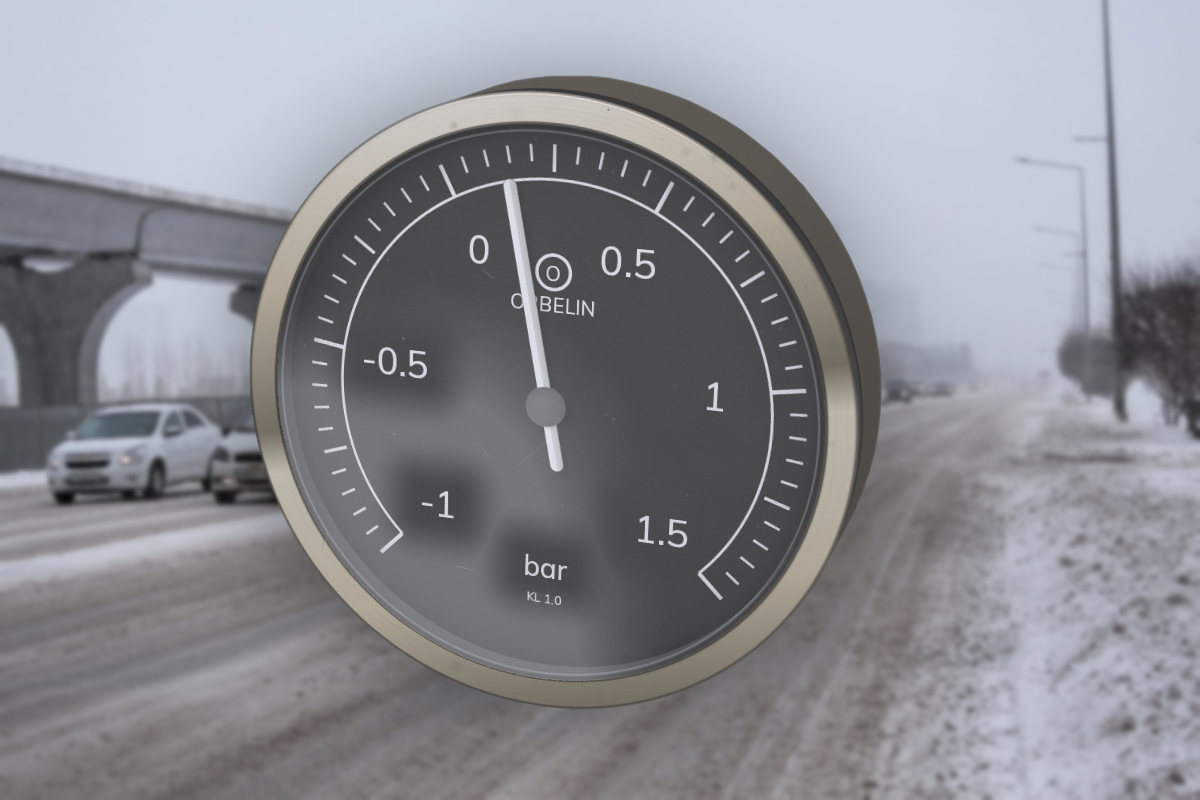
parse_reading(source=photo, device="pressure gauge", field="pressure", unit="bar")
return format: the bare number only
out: 0.15
